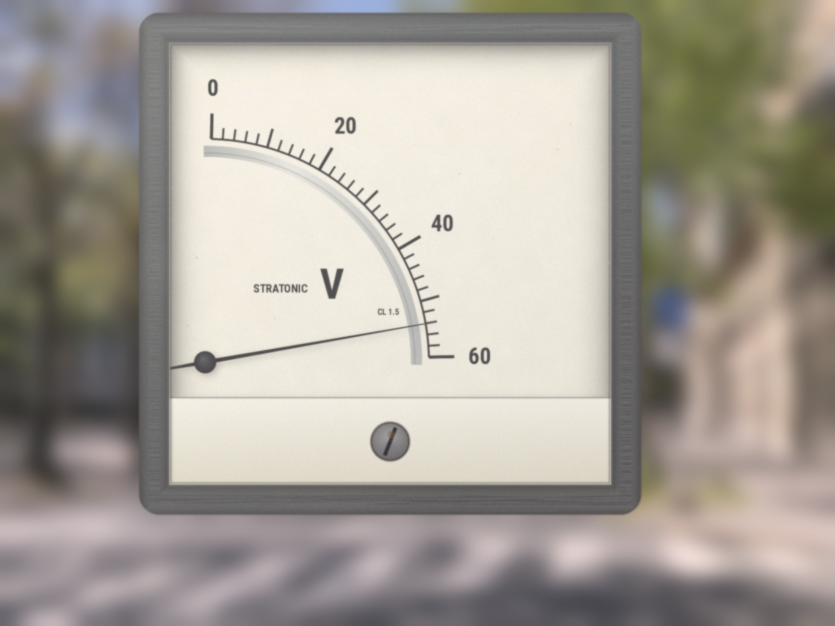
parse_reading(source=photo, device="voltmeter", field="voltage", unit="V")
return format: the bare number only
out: 54
